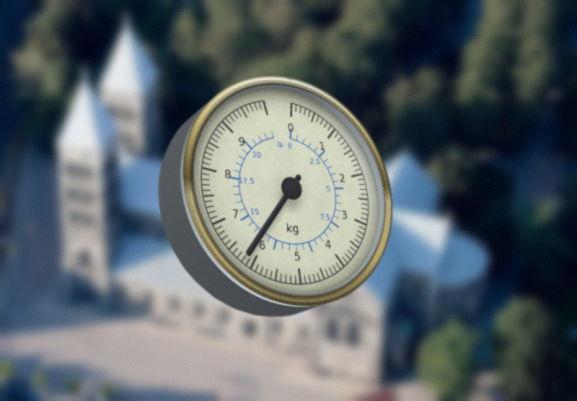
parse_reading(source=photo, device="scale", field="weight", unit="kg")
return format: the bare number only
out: 6.2
